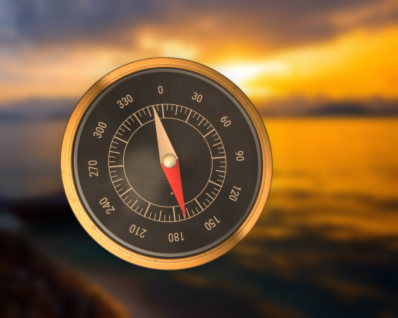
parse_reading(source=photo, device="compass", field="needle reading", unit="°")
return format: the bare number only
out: 170
